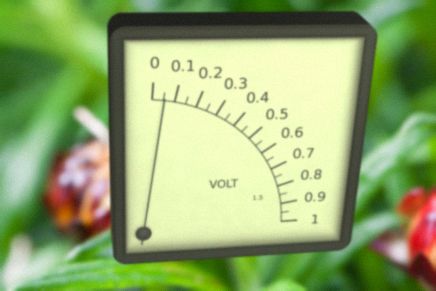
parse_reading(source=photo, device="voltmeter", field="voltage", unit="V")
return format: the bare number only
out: 0.05
